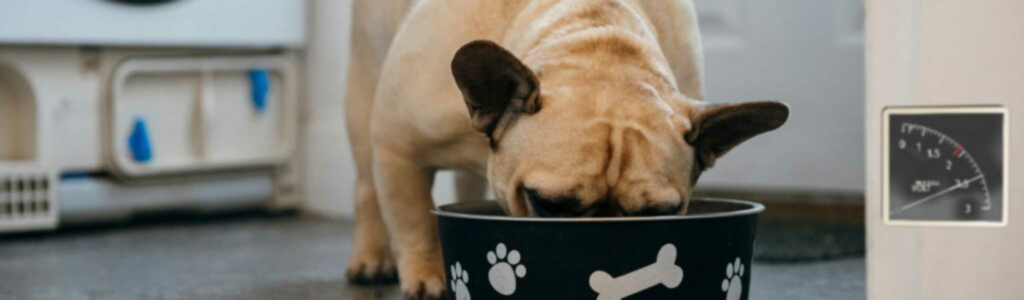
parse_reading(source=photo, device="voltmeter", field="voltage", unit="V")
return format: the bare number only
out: 2.5
